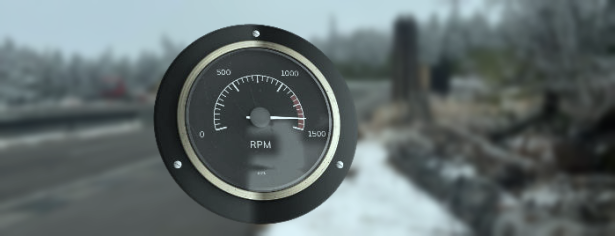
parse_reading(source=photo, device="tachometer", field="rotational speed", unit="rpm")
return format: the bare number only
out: 1400
